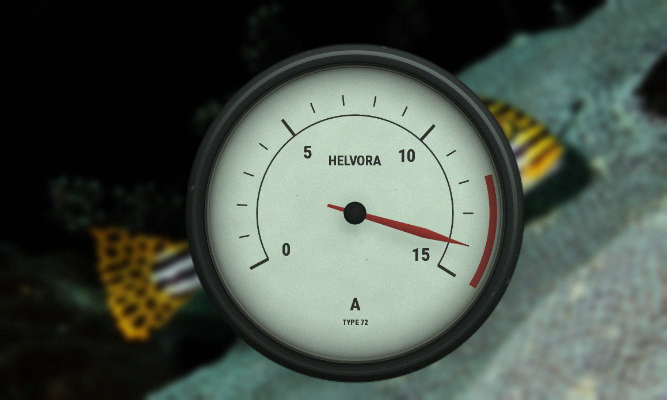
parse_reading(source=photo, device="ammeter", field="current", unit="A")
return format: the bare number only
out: 14
